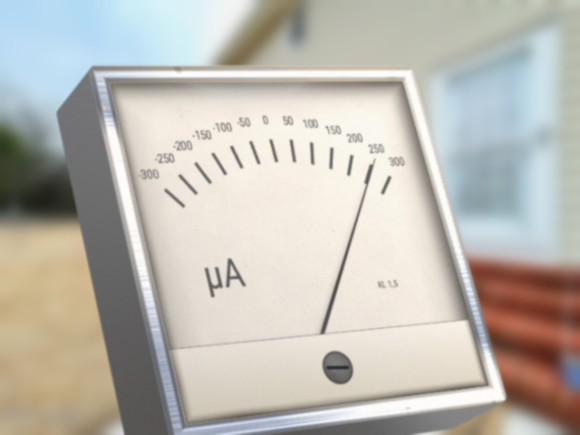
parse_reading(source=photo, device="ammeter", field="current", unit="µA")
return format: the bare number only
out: 250
